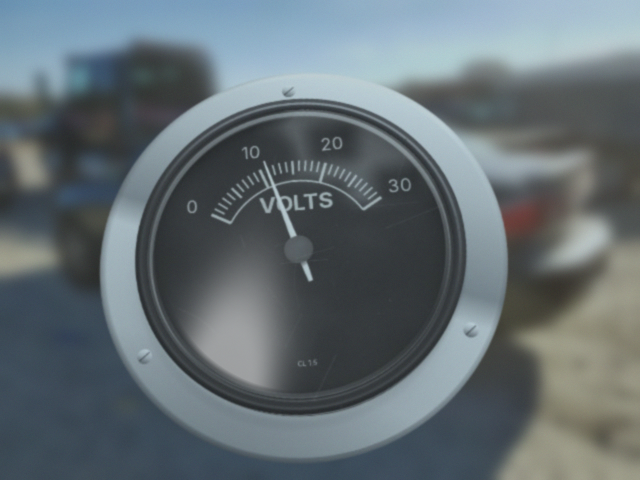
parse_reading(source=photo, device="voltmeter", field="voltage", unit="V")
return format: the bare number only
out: 11
